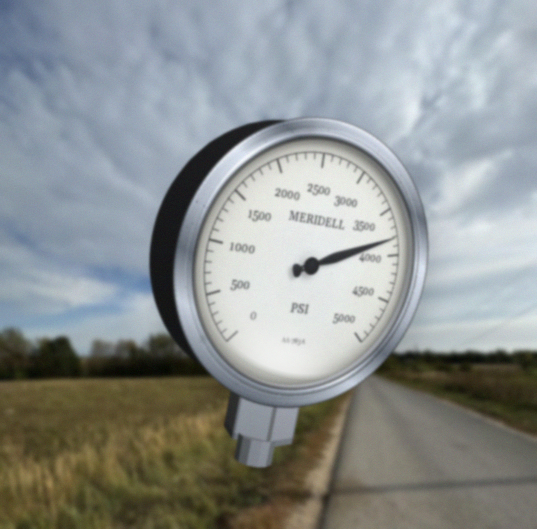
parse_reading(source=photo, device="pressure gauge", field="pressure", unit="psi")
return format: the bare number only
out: 3800
